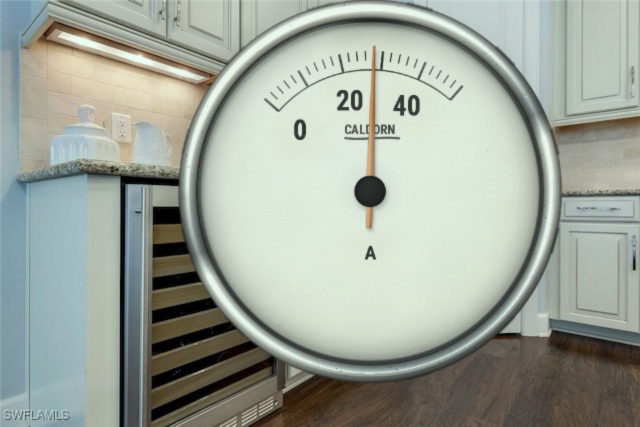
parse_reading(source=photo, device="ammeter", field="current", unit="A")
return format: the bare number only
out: 28
